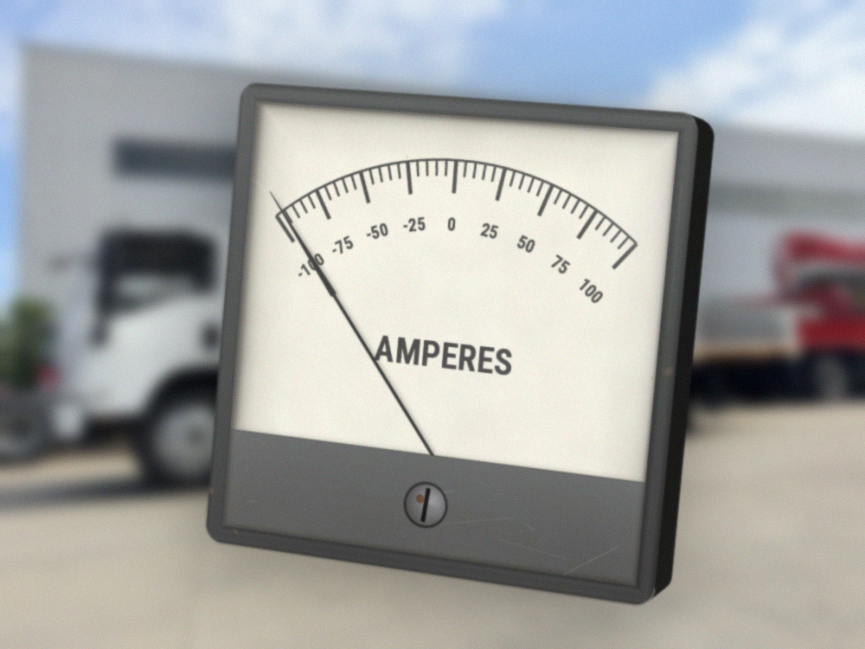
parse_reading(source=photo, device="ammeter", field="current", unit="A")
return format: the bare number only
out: -95
